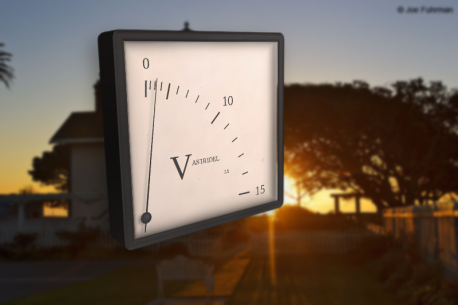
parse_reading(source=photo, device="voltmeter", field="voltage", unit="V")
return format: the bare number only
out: 3
